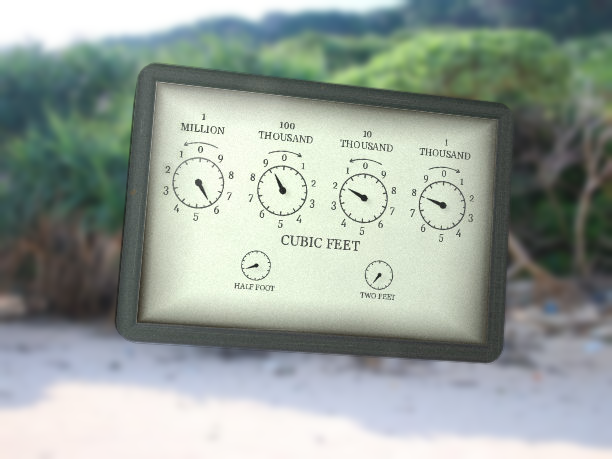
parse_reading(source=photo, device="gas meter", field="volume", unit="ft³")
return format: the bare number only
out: 591800
